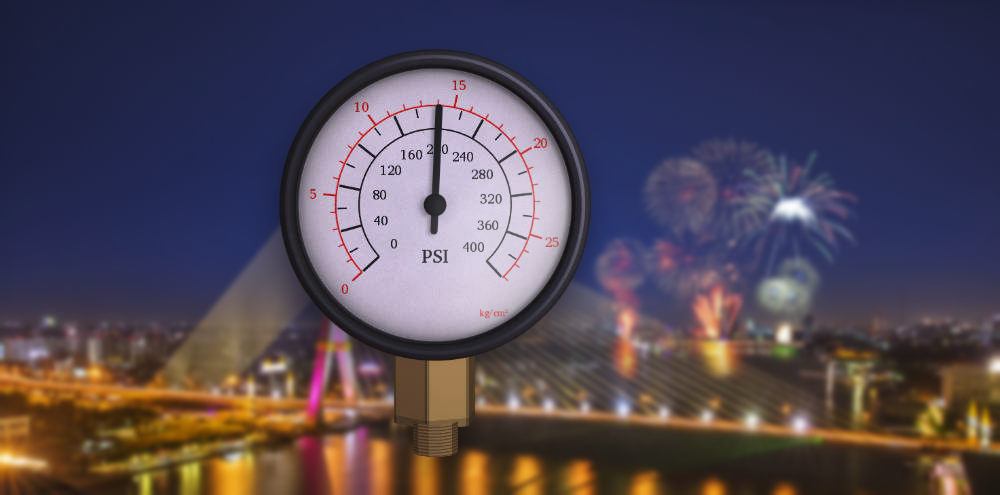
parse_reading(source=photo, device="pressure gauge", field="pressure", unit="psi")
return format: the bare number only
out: 200
